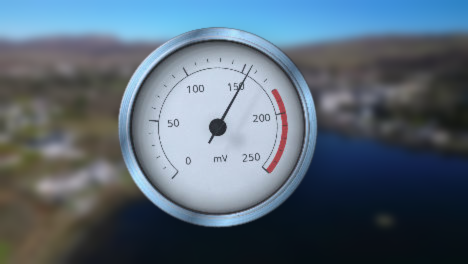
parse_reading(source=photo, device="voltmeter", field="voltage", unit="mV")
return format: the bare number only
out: 155
